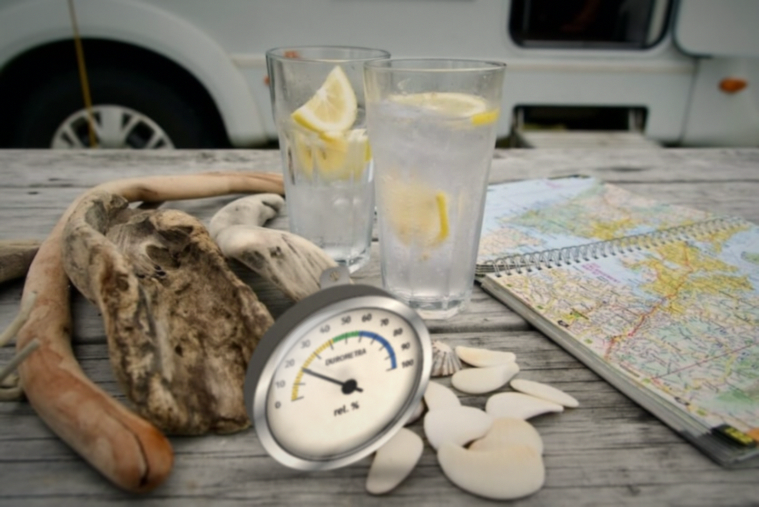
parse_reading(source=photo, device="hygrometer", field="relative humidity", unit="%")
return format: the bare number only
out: 20
